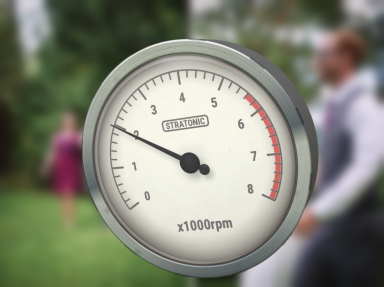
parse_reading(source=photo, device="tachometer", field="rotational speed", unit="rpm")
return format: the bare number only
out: 2000
